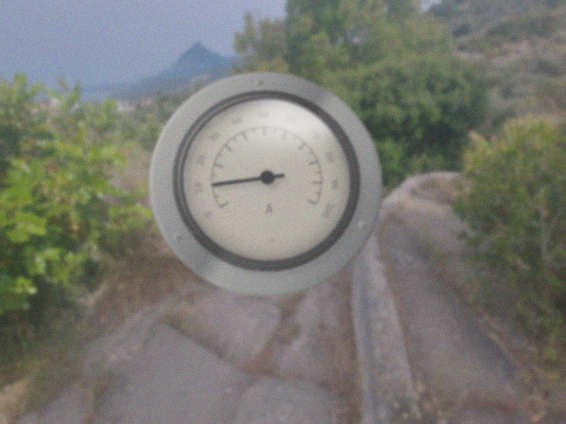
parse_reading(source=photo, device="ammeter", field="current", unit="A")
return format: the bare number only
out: 10
